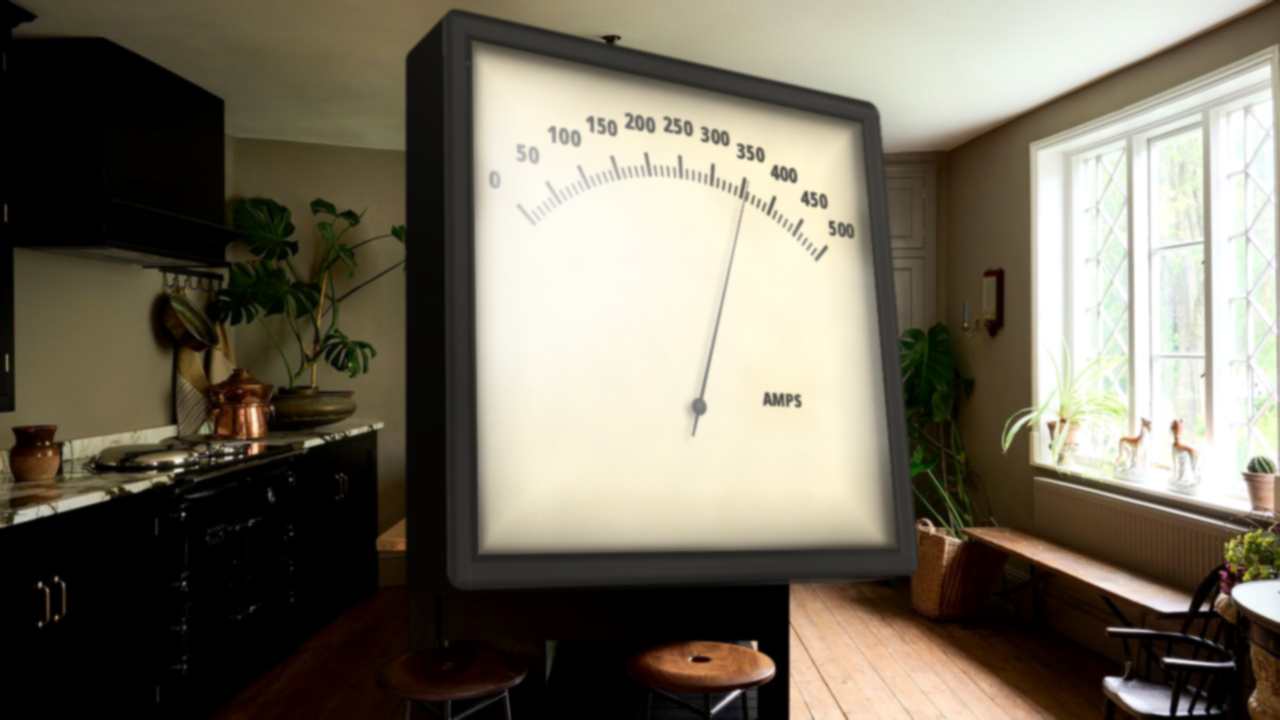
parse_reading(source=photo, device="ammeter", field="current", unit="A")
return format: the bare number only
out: 350
